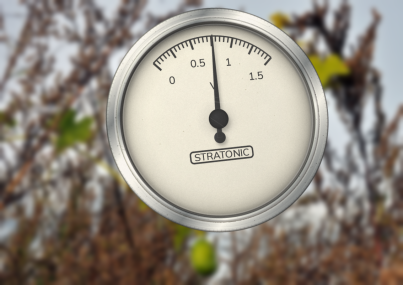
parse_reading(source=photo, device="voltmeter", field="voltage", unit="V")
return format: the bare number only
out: 0.75
